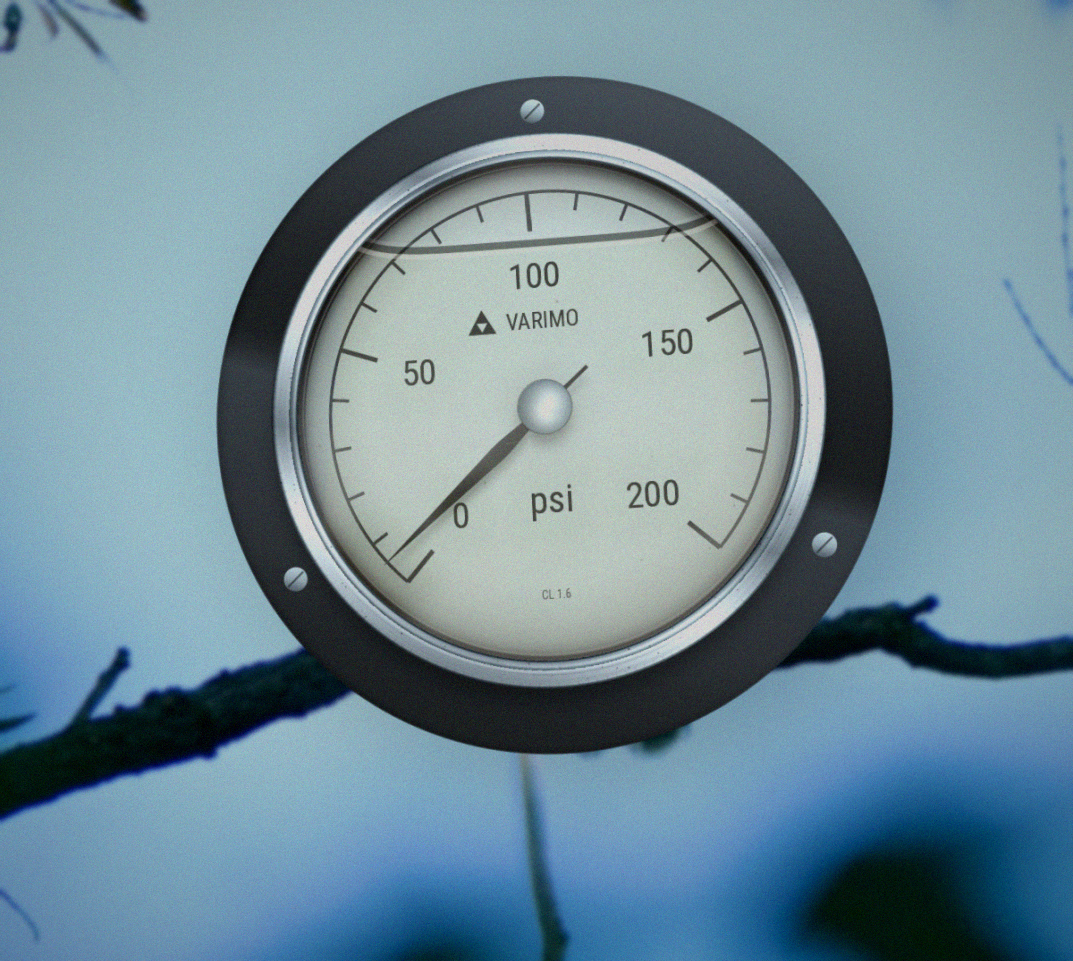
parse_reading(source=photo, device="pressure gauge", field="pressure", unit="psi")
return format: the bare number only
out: 5
